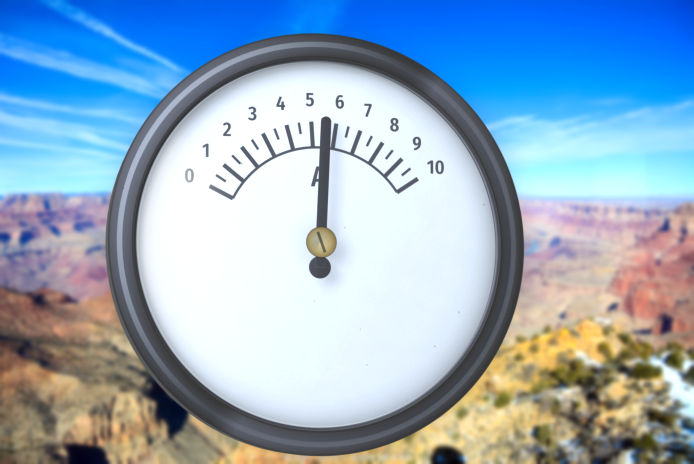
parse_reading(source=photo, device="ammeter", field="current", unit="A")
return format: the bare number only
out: 5.5
